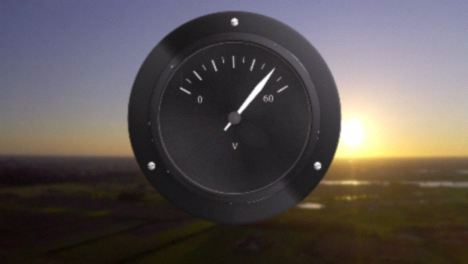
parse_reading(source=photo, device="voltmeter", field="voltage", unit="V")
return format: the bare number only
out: 50
